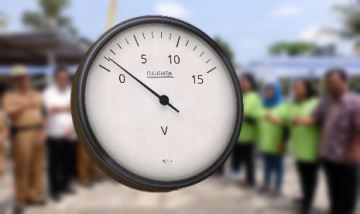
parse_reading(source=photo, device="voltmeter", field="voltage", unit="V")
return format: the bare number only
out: 1
